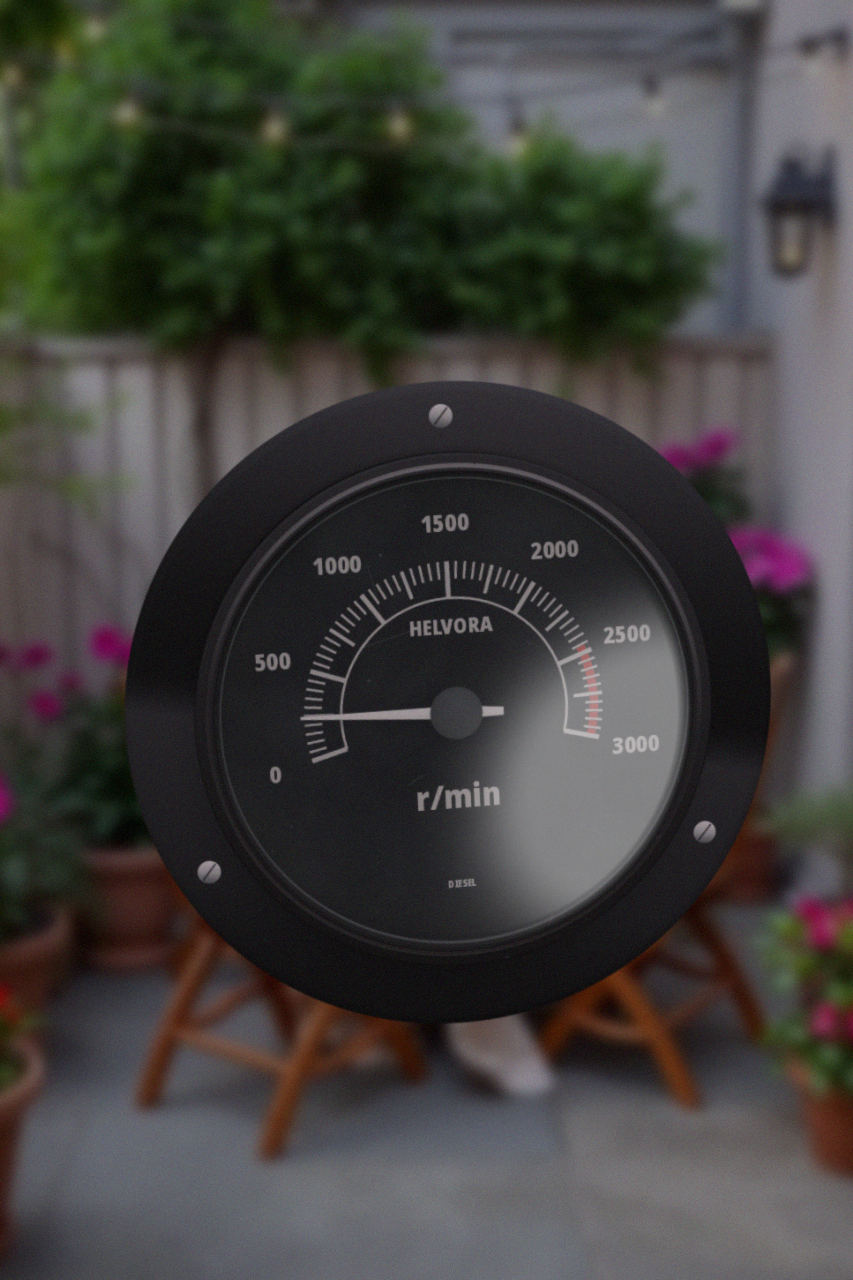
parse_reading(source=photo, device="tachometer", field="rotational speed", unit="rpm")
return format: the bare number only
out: 250
